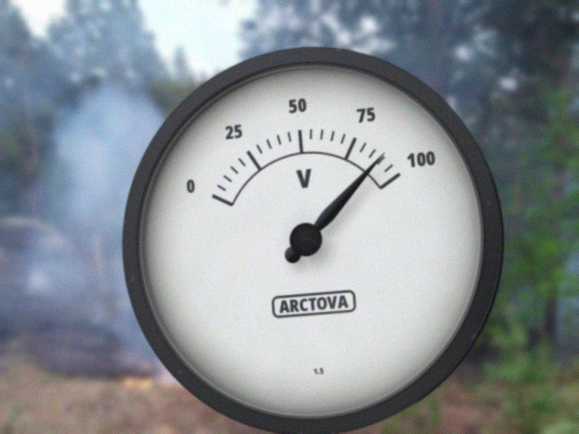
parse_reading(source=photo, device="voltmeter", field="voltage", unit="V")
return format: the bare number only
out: 90
